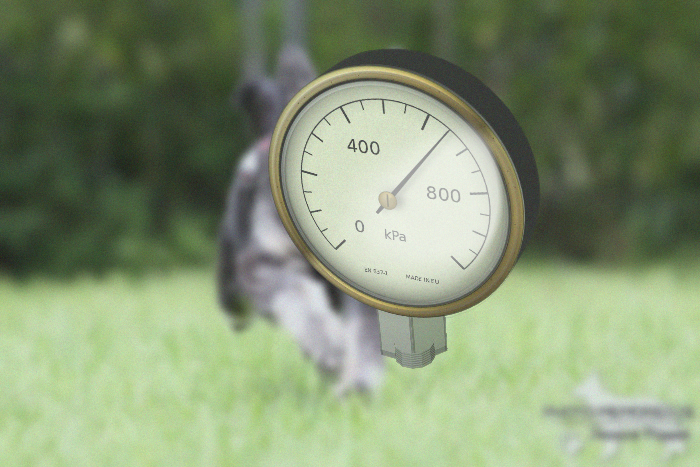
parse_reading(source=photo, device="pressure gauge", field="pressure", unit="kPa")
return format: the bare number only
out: 650
